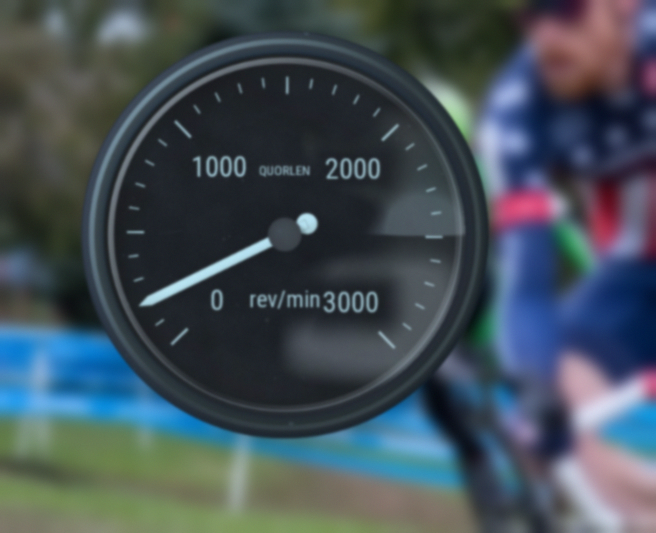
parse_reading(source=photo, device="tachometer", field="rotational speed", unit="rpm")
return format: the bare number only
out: 200
